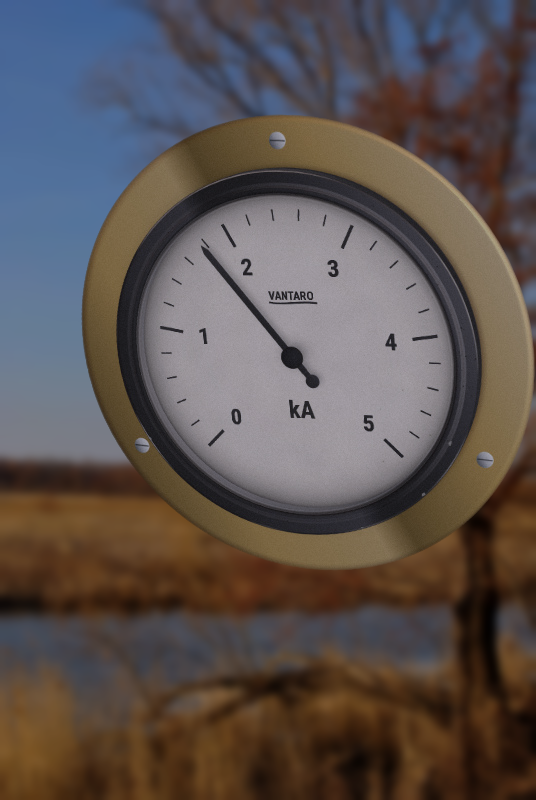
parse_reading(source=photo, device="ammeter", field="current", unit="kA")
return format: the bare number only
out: 1.8
